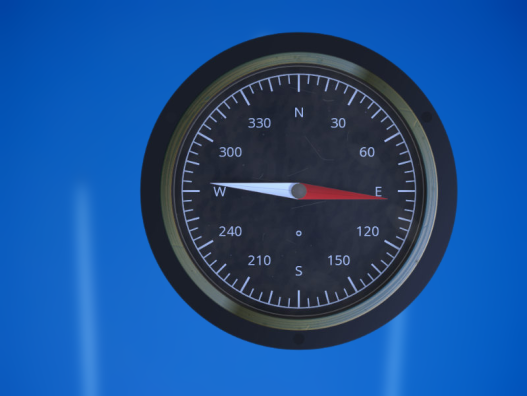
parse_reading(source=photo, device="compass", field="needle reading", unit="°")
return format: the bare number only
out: 95
